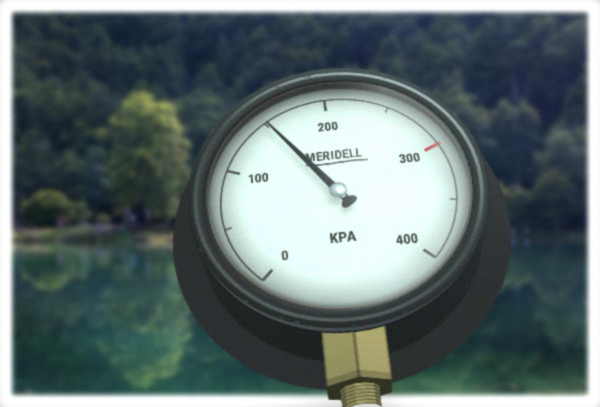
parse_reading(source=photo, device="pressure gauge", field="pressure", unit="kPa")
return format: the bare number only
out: 150
